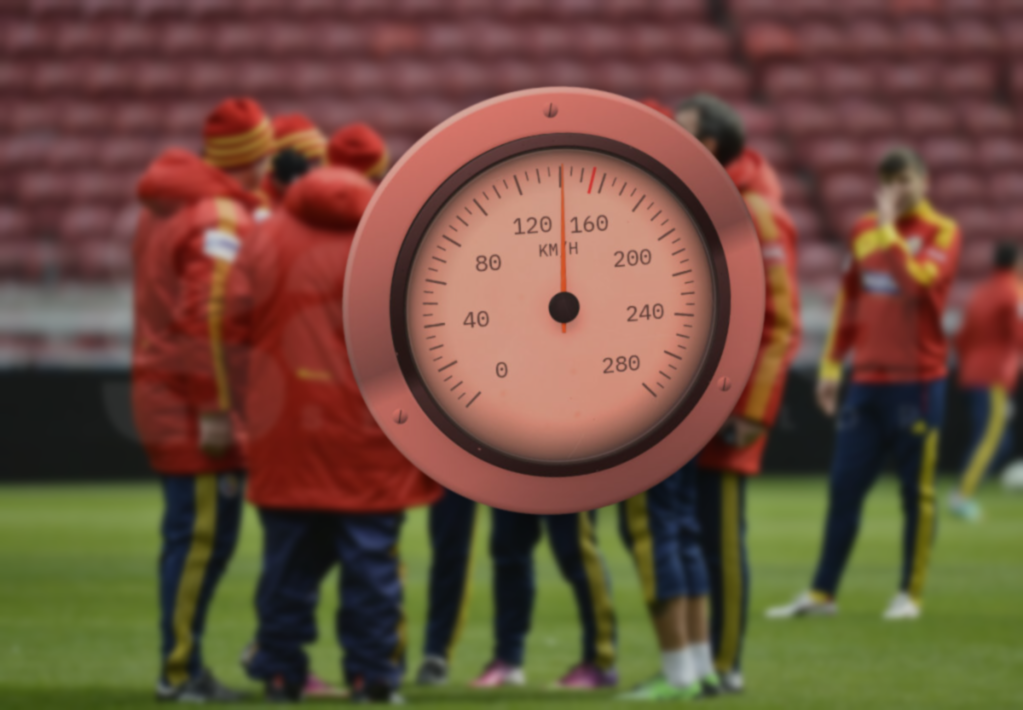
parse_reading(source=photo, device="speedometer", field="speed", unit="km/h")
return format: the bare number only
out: 140
